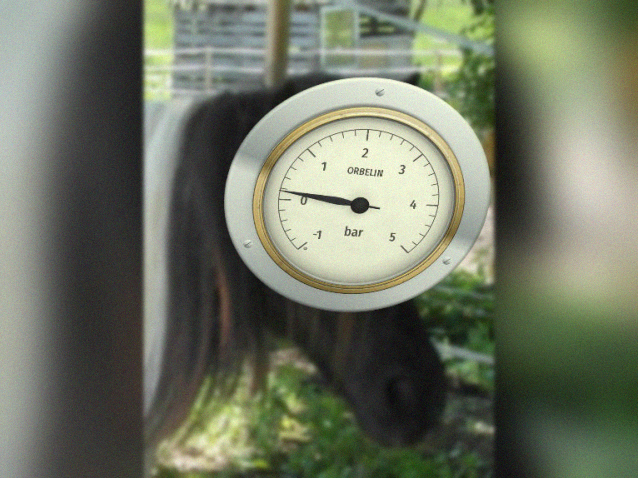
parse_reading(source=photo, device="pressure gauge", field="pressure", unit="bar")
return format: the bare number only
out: 0.2
